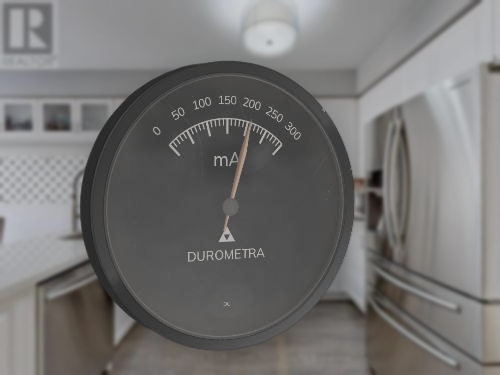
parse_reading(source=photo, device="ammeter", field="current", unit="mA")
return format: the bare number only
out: 200
